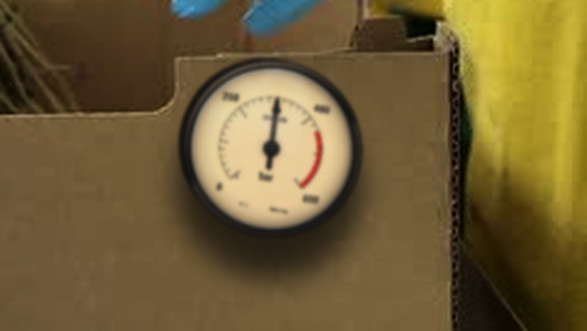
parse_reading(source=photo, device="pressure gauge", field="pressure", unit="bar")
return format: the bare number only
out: 300
